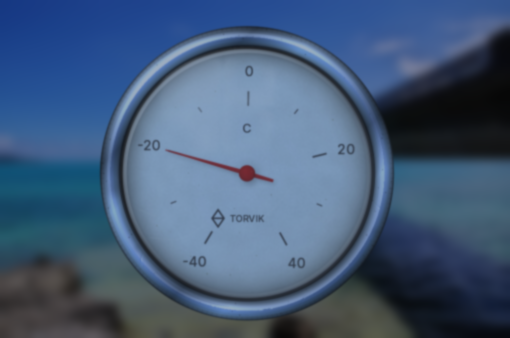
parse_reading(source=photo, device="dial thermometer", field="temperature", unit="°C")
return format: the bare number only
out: -20
